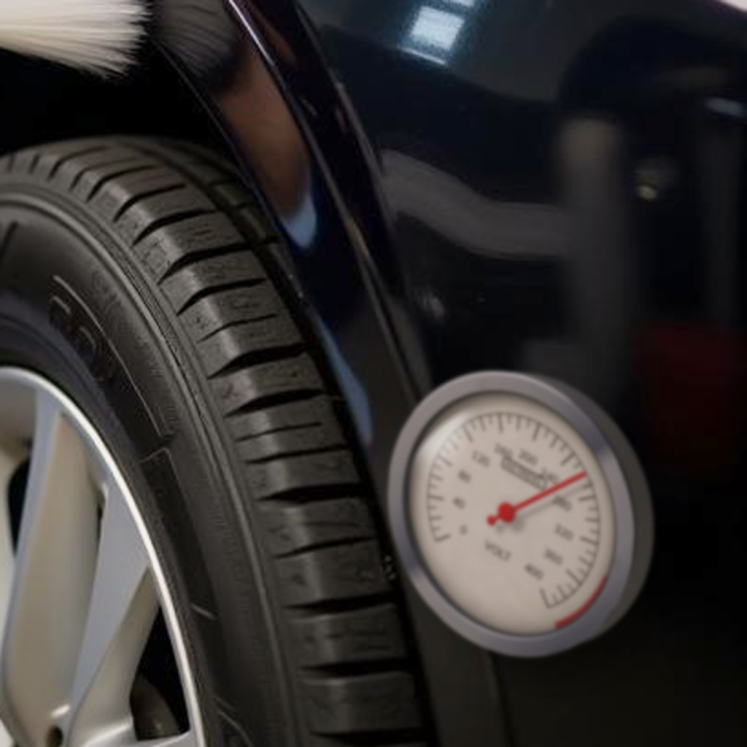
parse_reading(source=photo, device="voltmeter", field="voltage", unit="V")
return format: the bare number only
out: 260
